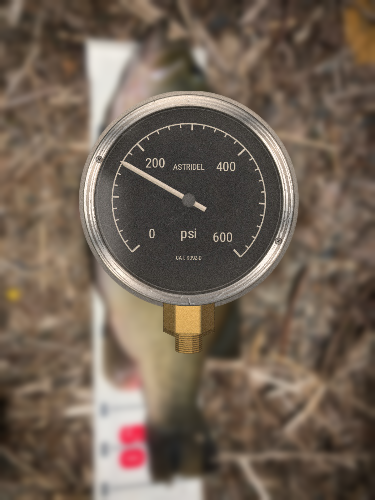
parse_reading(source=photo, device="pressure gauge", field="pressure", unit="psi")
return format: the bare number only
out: 160
